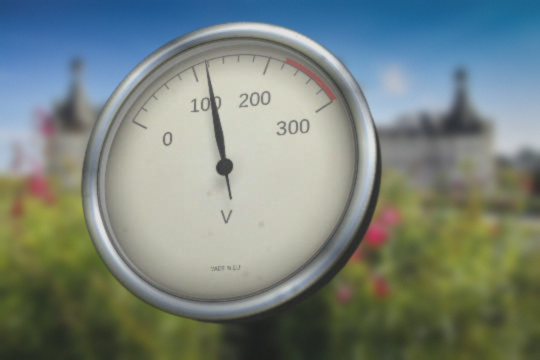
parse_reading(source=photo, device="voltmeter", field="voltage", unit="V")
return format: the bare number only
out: 120
